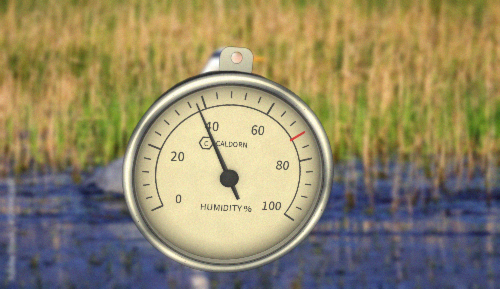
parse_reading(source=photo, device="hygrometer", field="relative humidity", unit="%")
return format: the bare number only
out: 38
